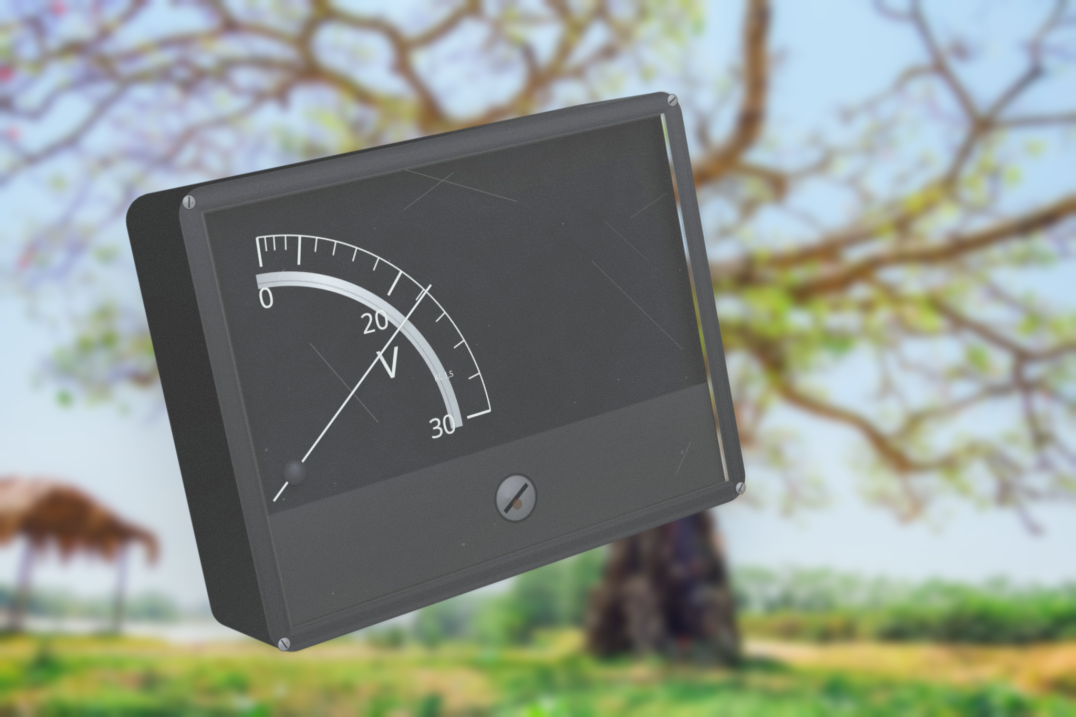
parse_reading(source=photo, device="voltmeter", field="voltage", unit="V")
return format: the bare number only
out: 22
